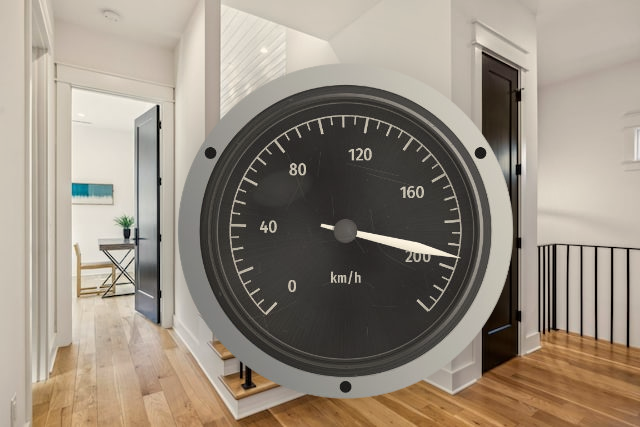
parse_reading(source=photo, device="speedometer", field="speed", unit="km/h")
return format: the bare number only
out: 195
